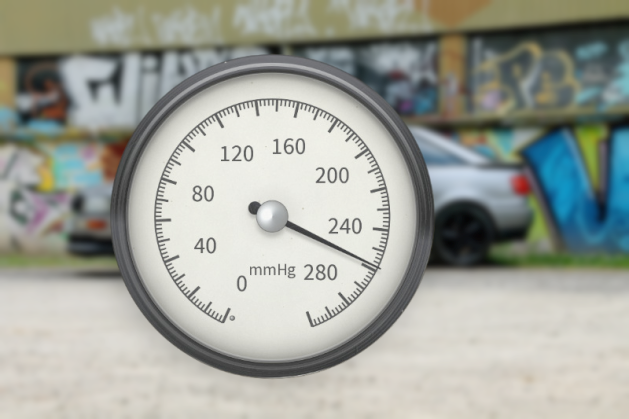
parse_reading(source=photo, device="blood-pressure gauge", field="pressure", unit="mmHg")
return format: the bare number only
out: 258
